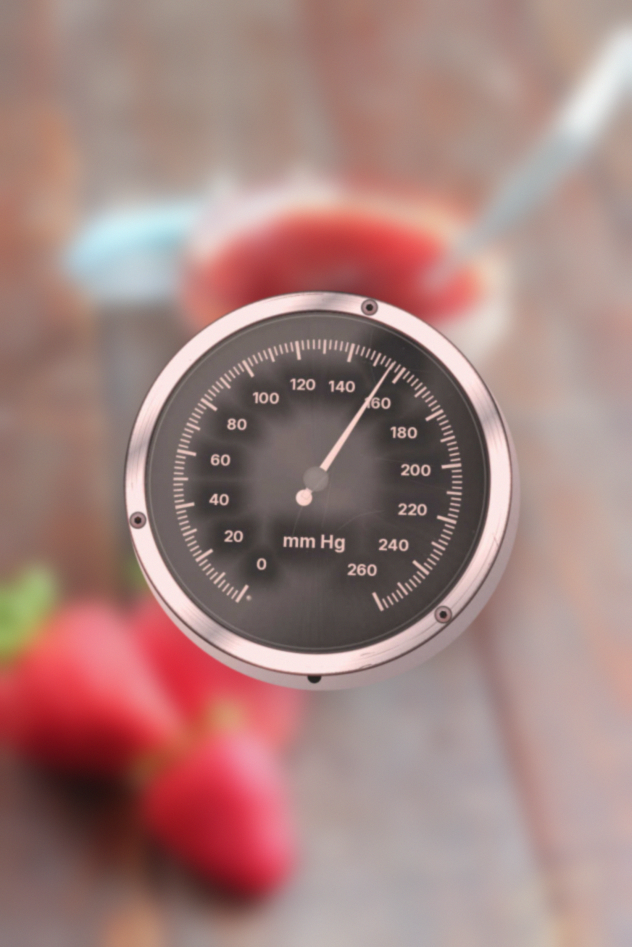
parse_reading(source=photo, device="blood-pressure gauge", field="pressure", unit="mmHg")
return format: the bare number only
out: 156
